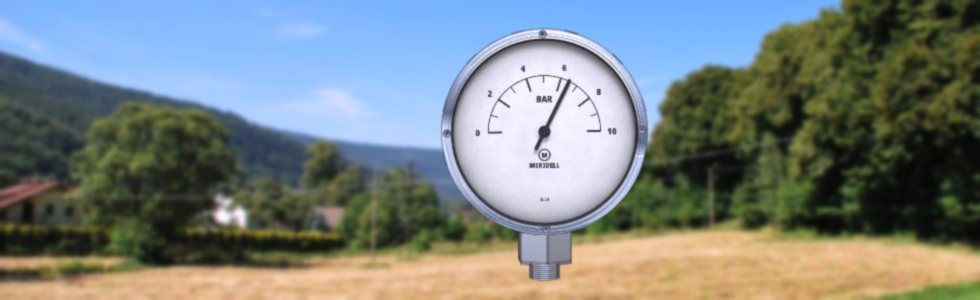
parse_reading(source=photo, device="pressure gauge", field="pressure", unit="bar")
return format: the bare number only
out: 6.5
